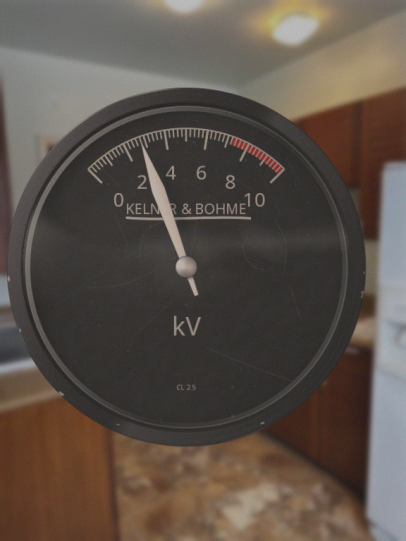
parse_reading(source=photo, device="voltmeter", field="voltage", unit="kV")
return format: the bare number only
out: 2.8
